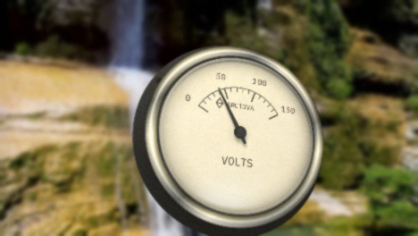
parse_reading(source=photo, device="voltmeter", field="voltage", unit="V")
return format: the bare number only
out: 40
